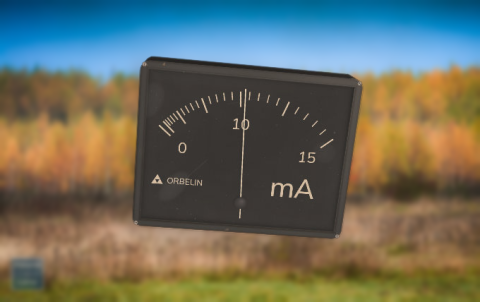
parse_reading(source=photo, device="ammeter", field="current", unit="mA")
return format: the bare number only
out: 10.25
